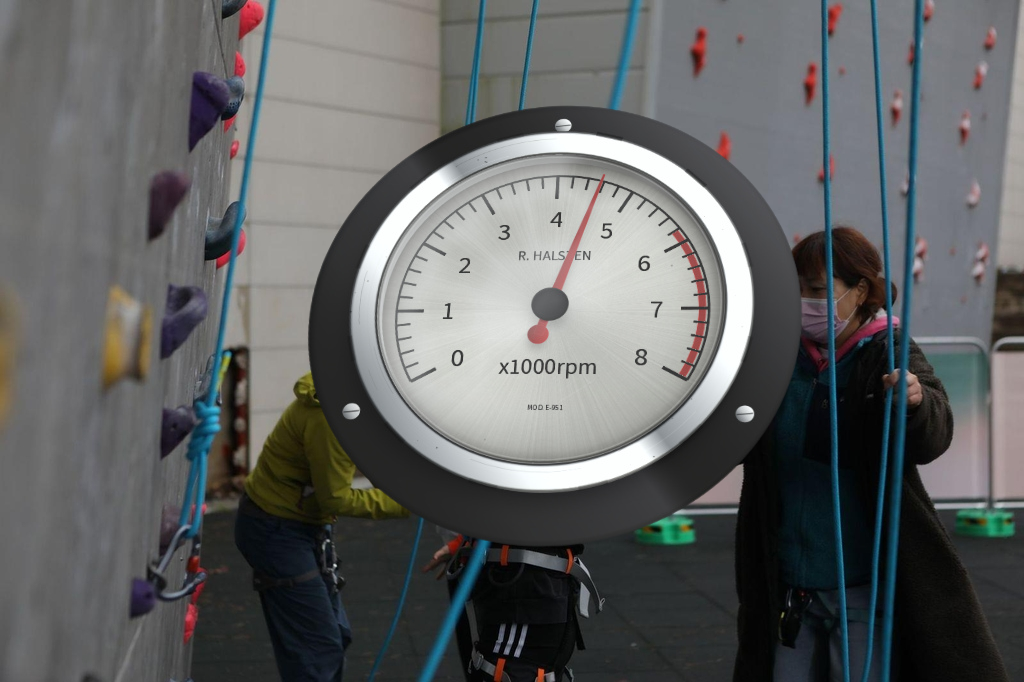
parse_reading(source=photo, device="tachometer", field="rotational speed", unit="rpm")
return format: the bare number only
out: 4600
